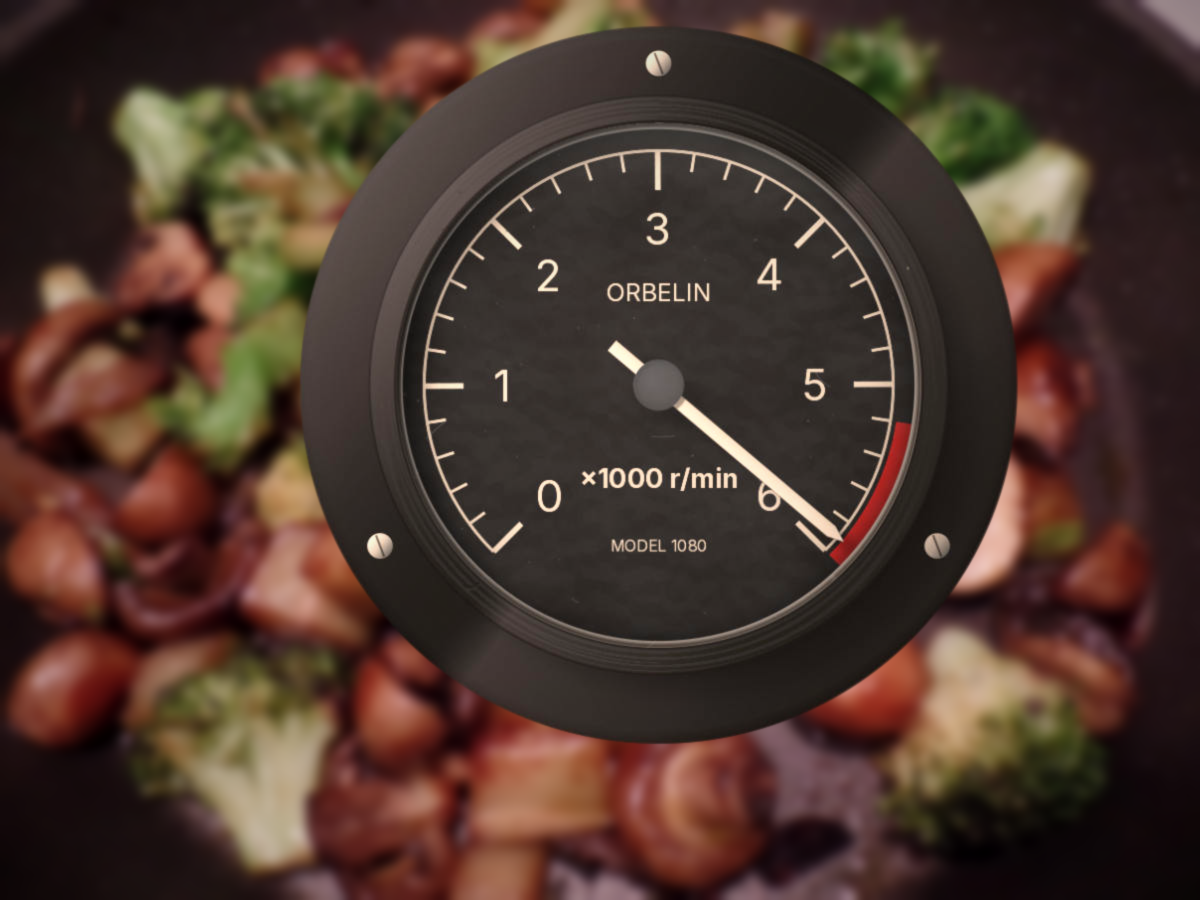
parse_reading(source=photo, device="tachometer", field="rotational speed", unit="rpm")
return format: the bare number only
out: 5900
